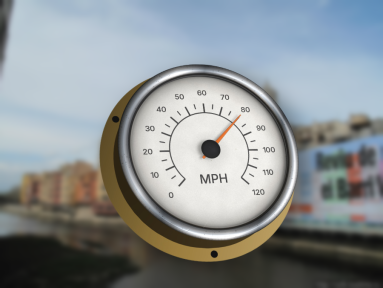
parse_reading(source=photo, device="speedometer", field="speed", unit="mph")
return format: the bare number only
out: 80
